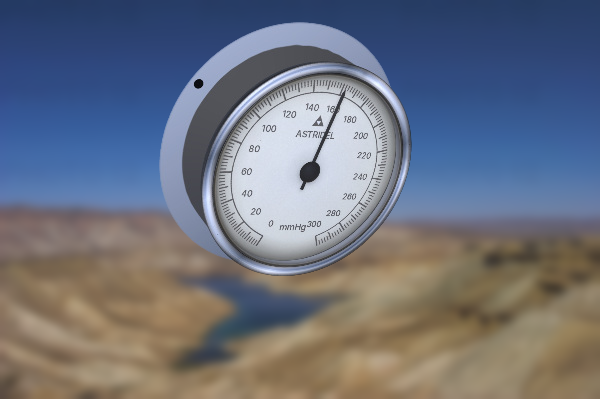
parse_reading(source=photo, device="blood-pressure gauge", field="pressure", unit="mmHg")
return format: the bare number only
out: 160
